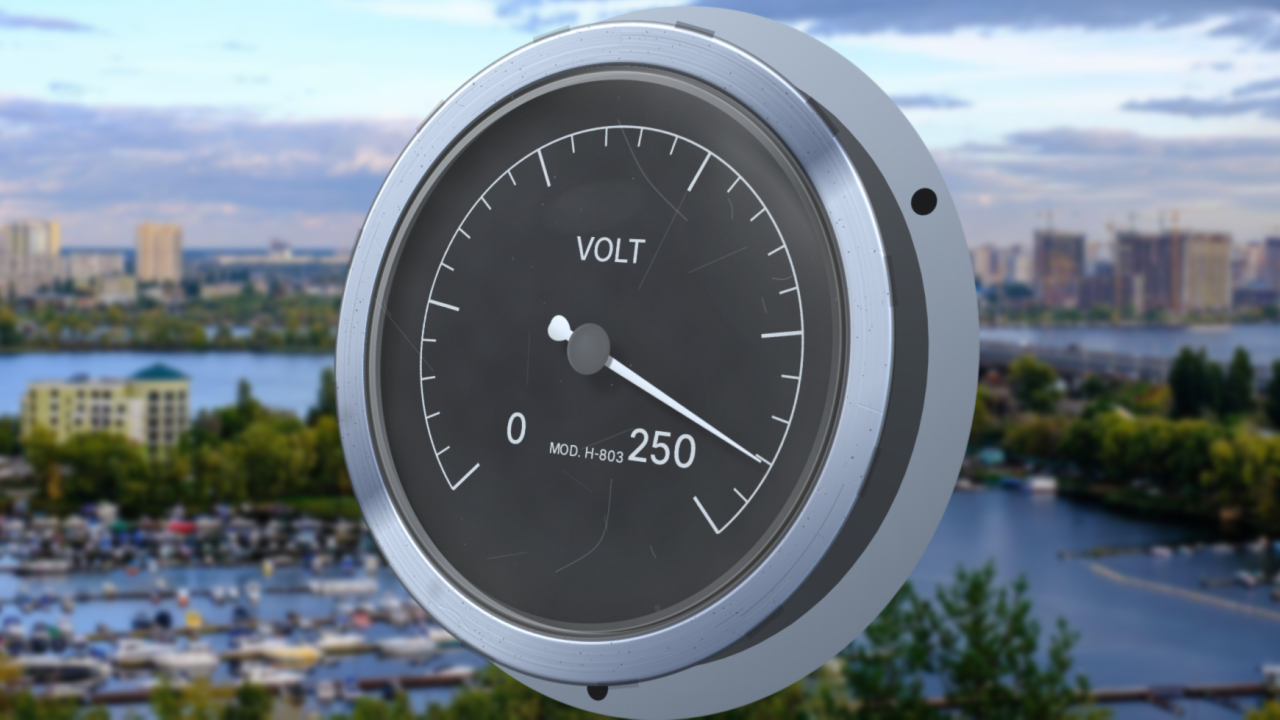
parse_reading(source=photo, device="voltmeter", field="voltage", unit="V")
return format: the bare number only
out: 230
